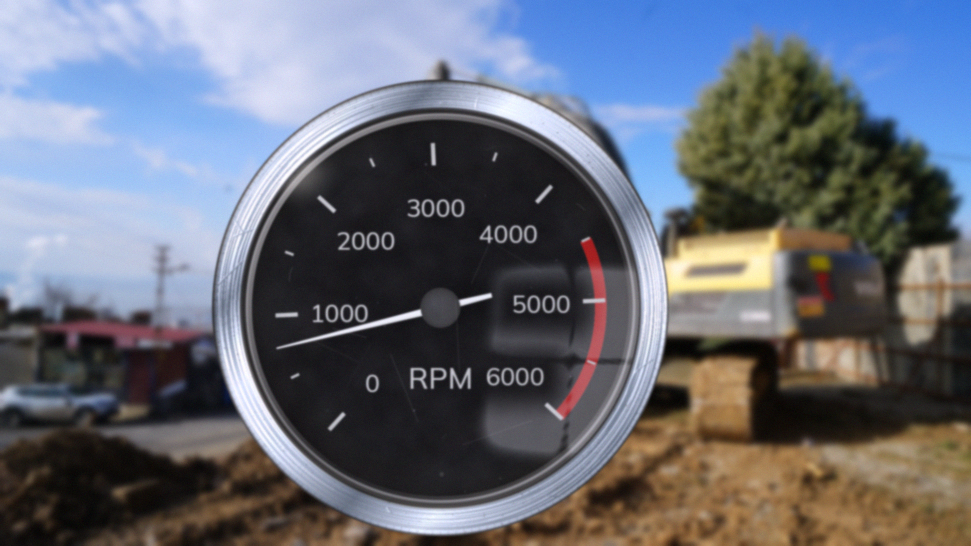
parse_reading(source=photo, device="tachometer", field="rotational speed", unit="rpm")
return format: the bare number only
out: 750
